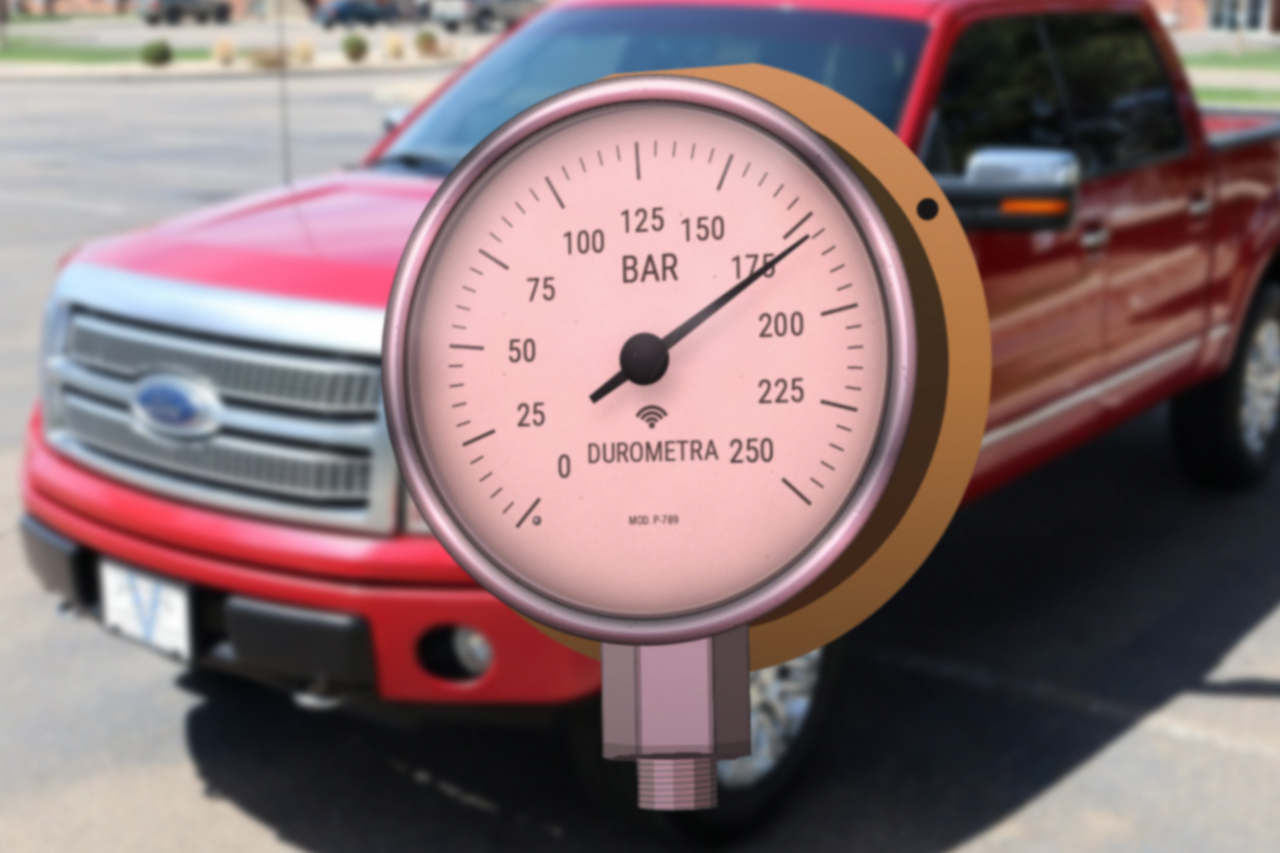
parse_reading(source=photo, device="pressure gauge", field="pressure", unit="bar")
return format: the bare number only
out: 180
